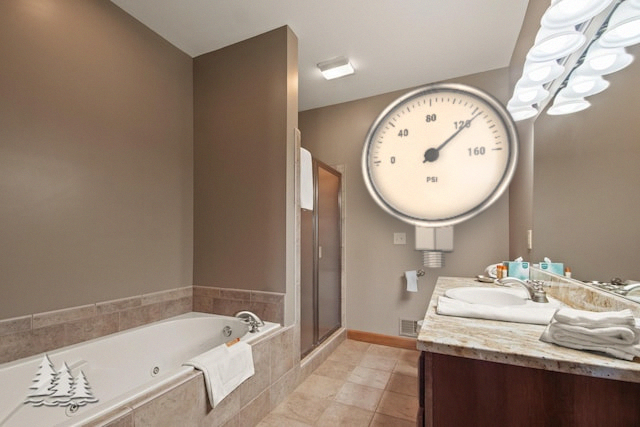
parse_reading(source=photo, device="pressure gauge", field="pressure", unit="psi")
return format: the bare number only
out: 125
